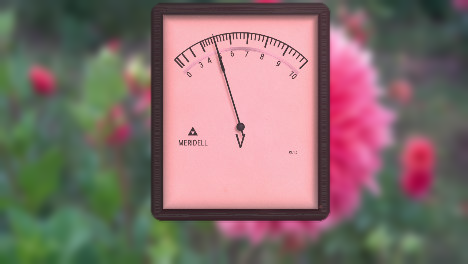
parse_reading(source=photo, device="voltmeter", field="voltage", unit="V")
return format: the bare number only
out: 5
